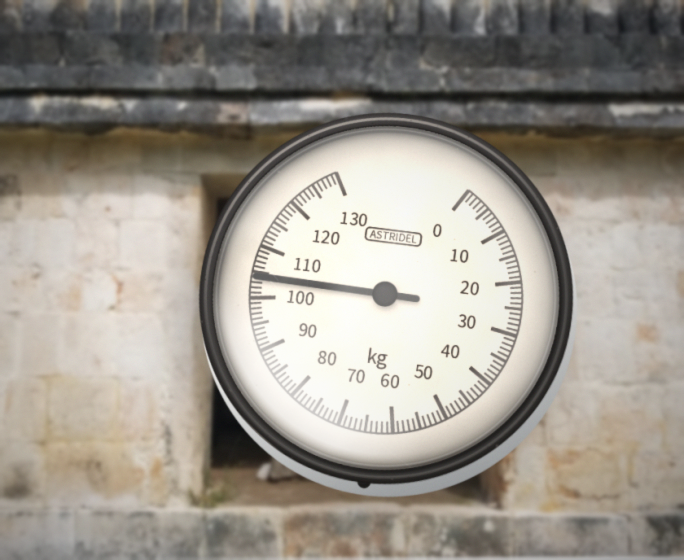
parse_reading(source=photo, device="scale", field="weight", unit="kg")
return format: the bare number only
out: 104
